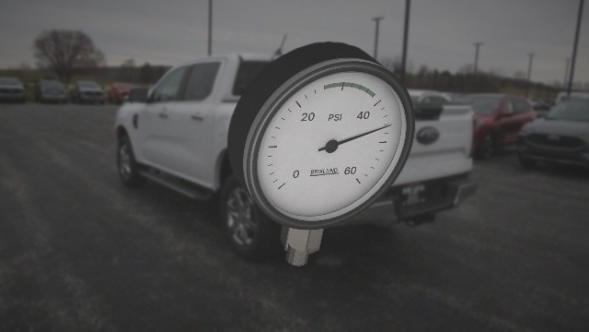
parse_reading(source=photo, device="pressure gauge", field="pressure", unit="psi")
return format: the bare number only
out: 46
